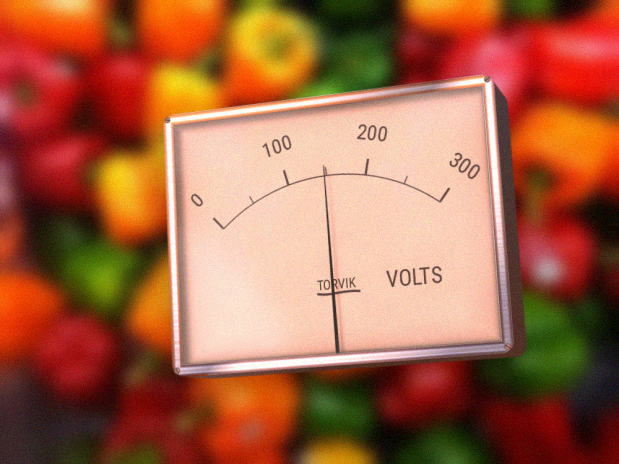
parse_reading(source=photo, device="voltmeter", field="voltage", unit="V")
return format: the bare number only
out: 150
